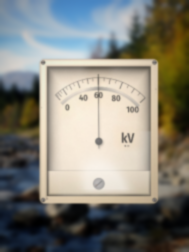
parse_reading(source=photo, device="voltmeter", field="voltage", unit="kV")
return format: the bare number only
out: 60
